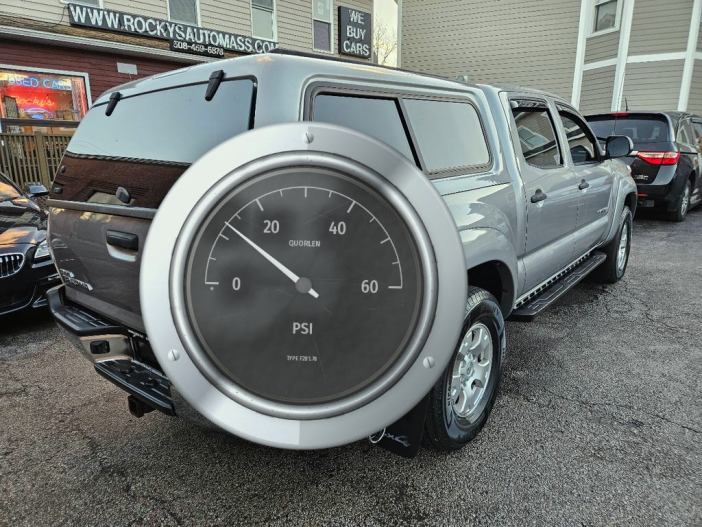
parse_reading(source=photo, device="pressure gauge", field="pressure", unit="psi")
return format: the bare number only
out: 12.5
